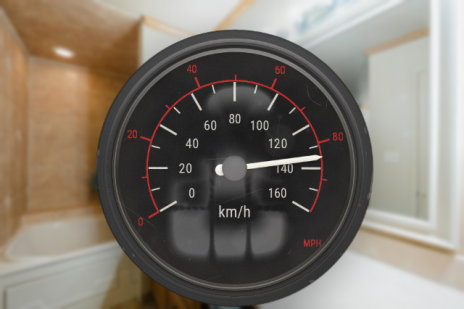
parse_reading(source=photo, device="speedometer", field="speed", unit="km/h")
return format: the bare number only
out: 135
